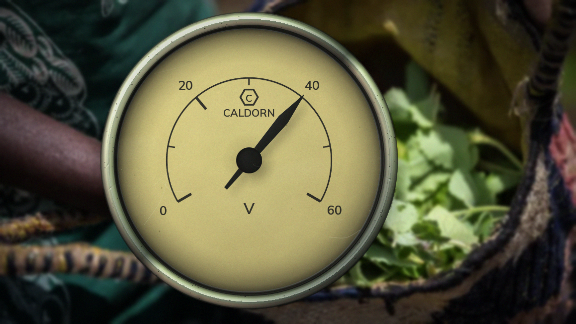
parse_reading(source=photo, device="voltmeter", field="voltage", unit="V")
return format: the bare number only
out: 40
